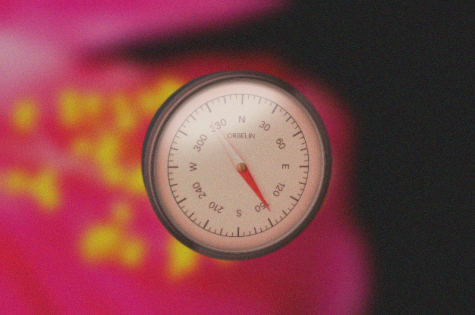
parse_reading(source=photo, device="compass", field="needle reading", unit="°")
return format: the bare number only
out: 145
